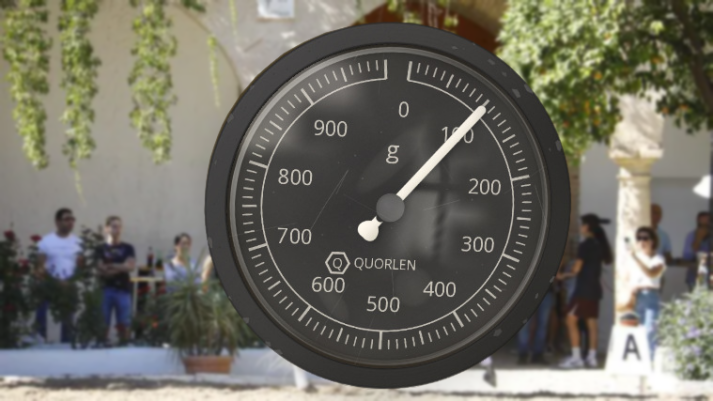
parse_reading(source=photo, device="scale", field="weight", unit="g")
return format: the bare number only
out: 100
